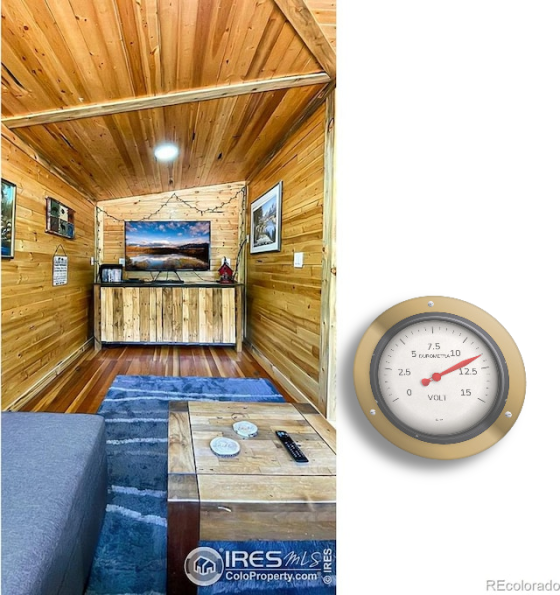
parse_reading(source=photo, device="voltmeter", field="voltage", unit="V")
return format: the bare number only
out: 11.5
